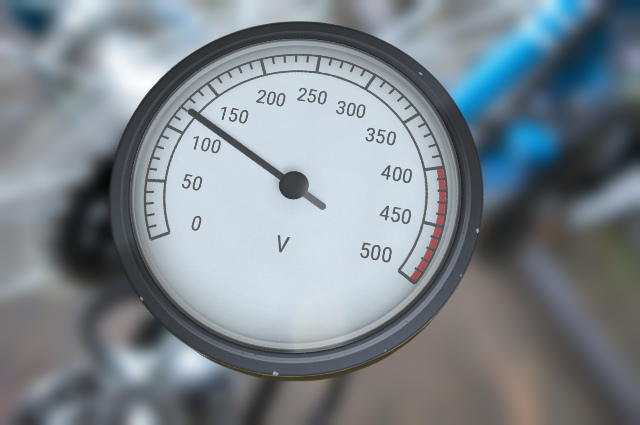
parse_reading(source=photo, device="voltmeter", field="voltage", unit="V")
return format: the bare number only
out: 120
